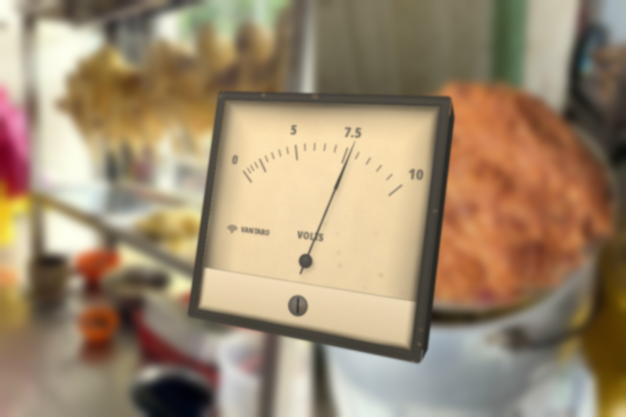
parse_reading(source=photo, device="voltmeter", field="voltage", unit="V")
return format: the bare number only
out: 7.75
